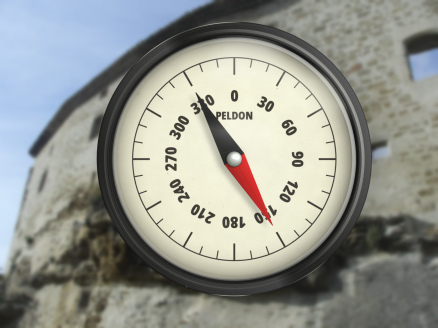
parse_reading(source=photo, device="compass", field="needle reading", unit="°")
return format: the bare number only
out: 150
